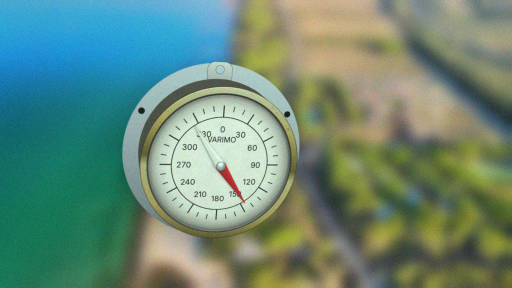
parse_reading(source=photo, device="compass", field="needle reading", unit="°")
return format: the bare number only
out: 145
